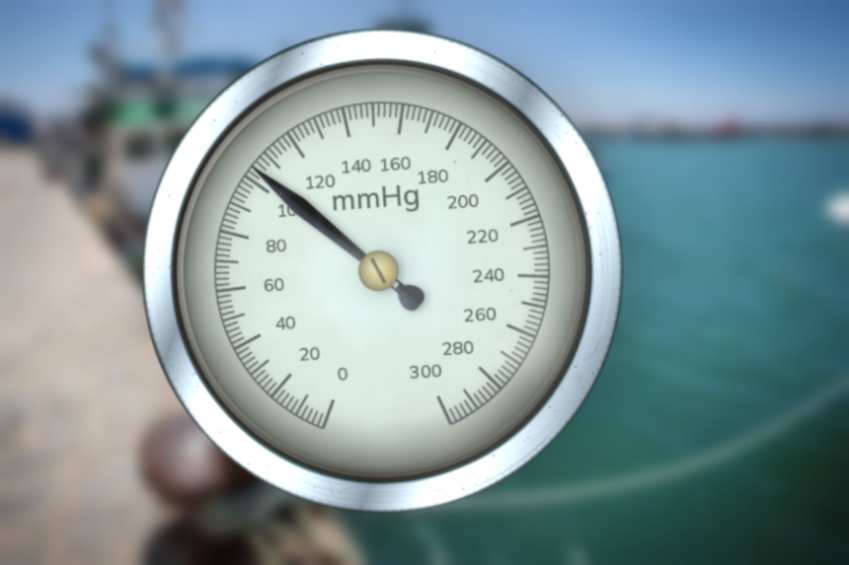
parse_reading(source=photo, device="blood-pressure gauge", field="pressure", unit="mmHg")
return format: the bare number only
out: 104
